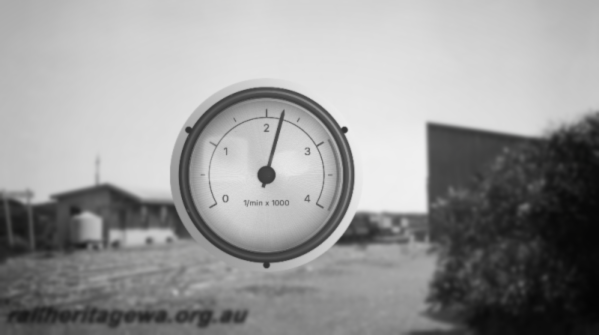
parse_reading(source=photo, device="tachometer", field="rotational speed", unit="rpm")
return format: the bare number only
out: 2250
